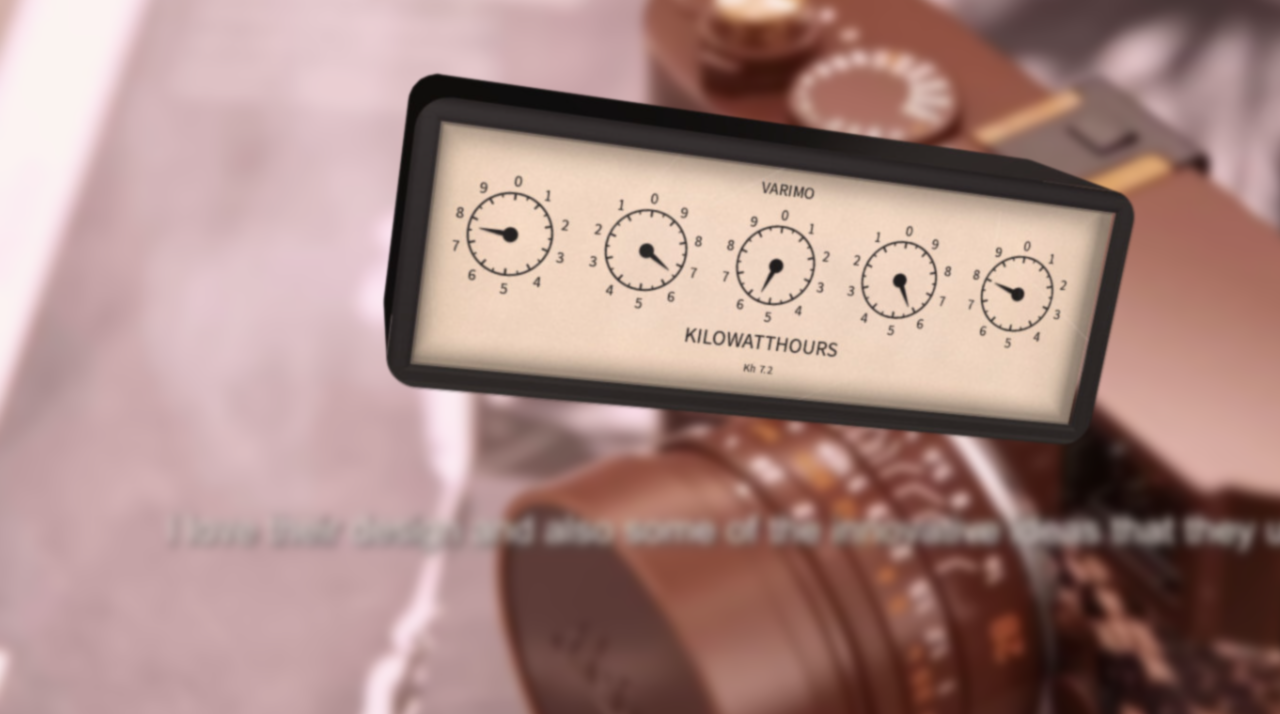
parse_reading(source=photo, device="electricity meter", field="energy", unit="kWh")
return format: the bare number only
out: 76558
